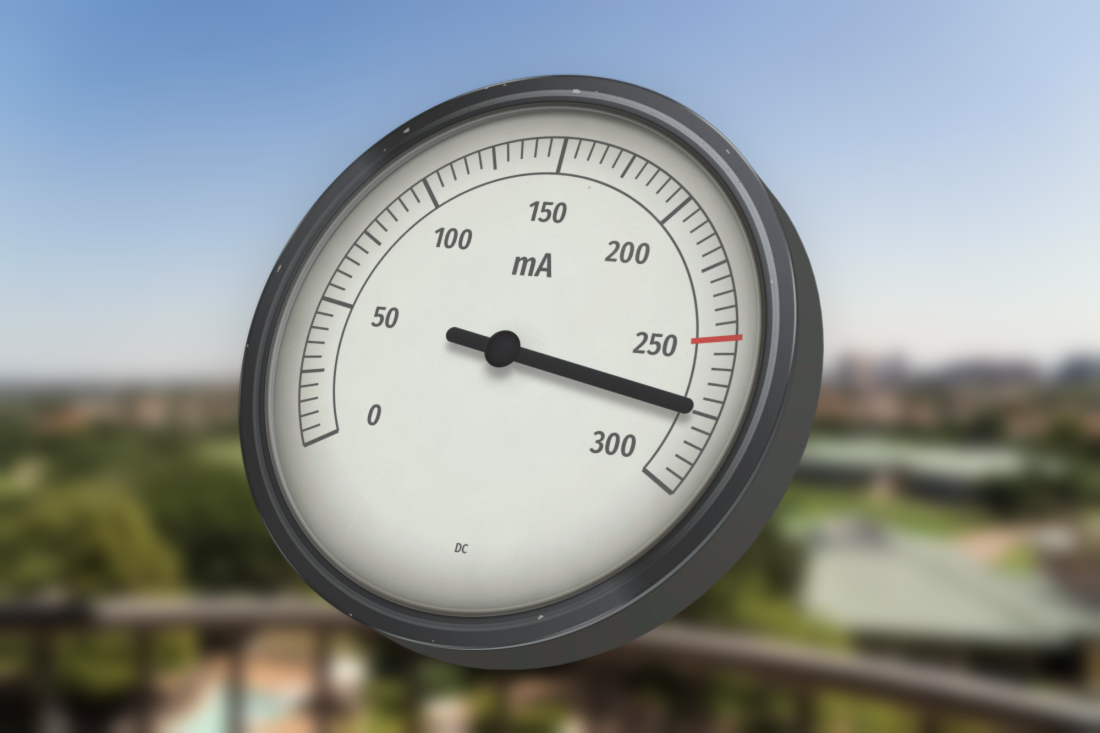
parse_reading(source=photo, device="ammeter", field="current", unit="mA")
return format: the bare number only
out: 275
